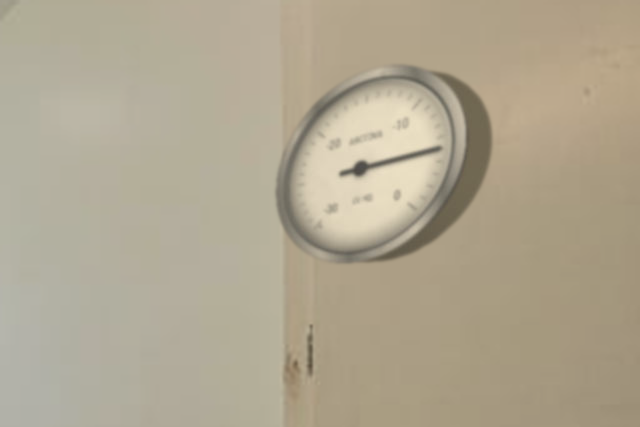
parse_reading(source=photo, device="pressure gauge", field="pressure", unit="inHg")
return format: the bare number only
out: -5
